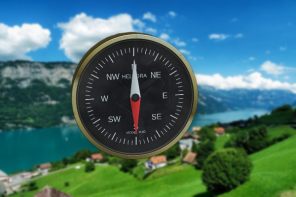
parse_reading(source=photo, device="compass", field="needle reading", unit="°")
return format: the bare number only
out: 180
